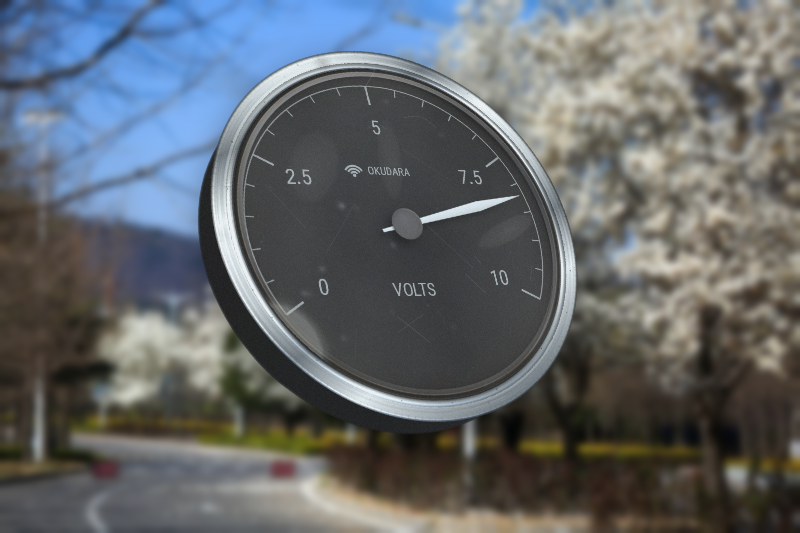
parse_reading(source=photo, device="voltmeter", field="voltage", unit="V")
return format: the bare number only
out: 8.25
